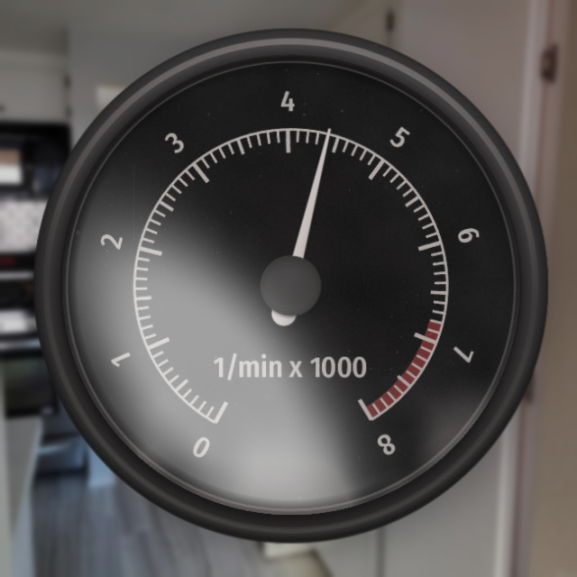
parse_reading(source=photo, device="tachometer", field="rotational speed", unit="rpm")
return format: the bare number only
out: 4400
